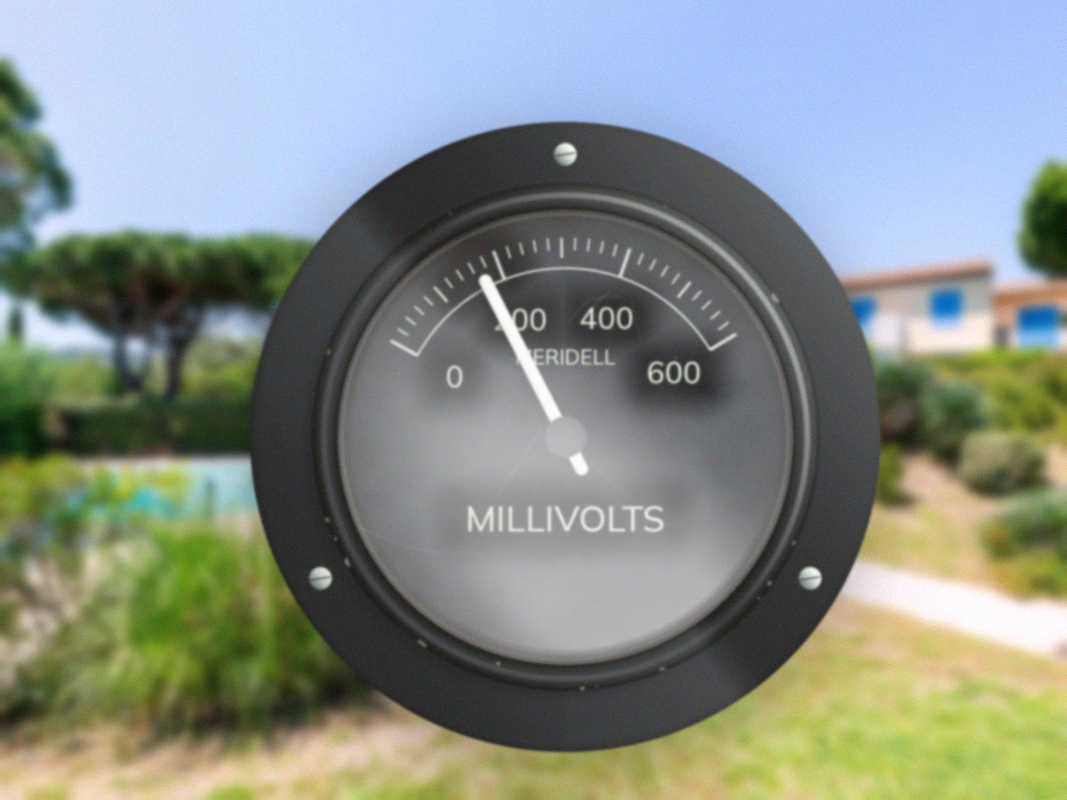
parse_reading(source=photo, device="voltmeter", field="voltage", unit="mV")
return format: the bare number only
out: 170
